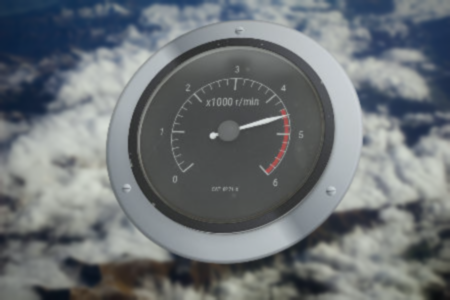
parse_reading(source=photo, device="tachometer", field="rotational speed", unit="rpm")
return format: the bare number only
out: 4600
